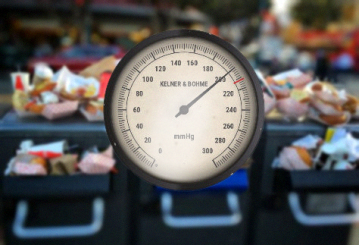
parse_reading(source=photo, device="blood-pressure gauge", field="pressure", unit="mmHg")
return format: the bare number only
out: 200
